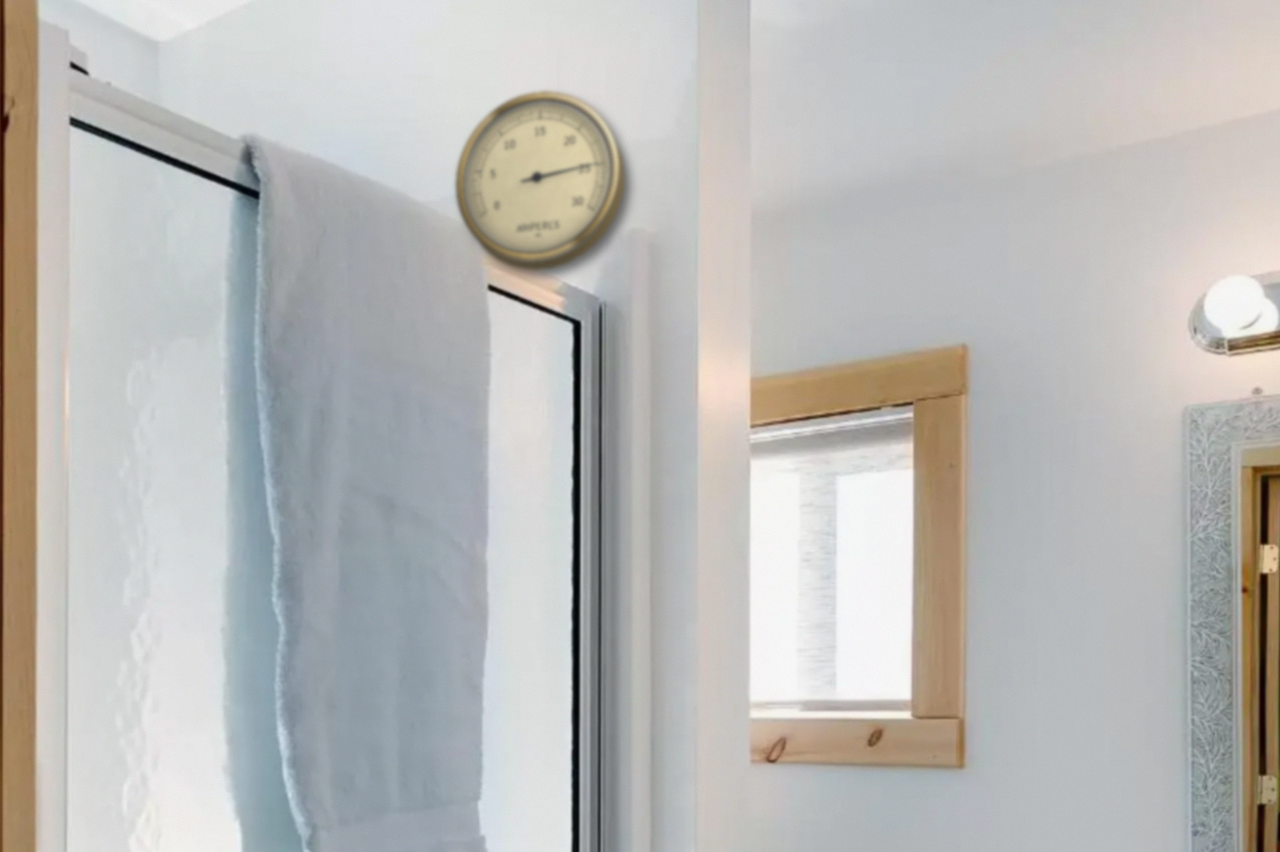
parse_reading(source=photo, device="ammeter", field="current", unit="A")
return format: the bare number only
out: 25
